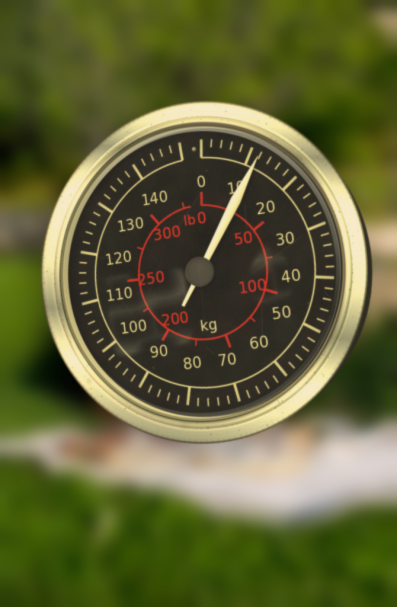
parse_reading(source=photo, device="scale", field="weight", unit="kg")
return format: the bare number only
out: 12
